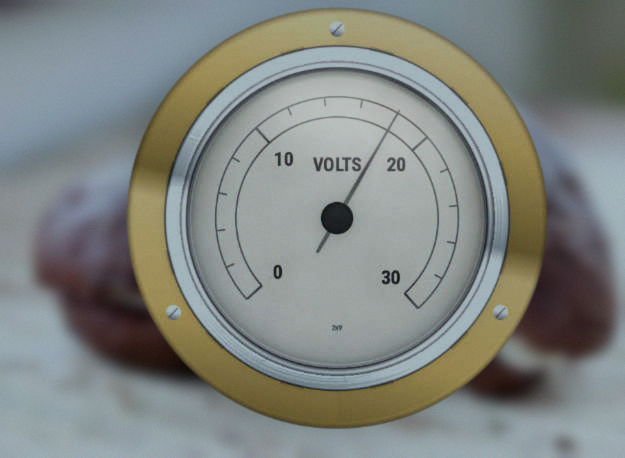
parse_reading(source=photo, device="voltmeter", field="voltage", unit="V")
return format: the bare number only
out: 18
